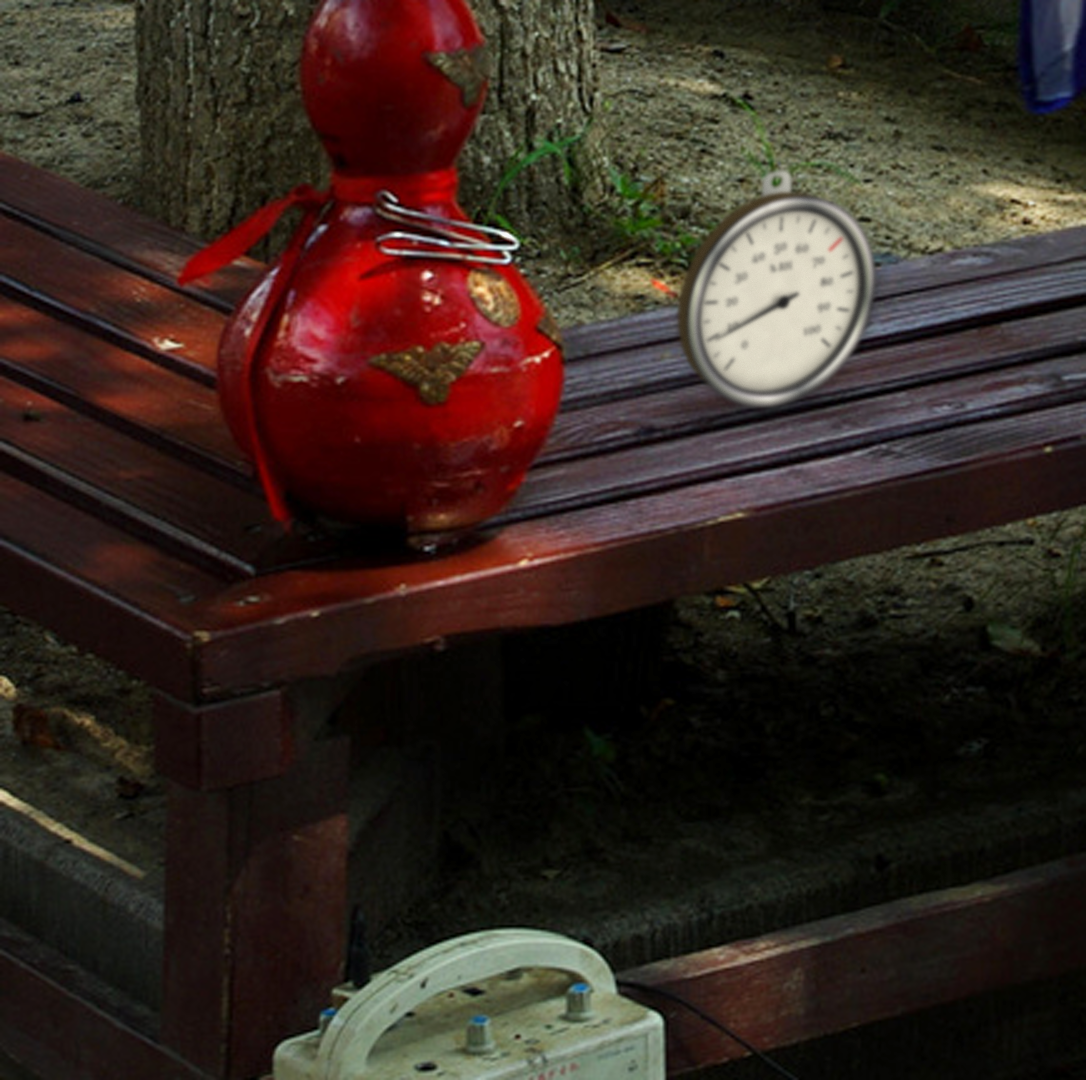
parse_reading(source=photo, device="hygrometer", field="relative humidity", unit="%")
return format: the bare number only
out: 10
